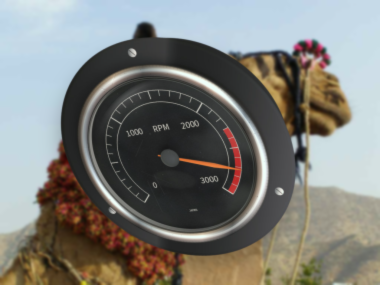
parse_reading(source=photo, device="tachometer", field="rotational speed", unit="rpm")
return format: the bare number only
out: 2700
